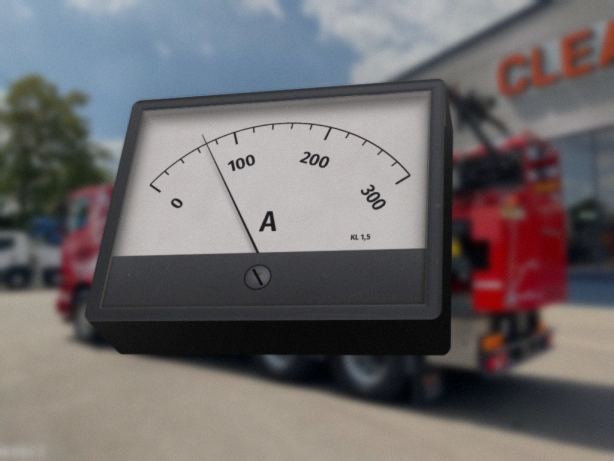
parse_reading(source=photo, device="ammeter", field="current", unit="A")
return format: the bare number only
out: 70
